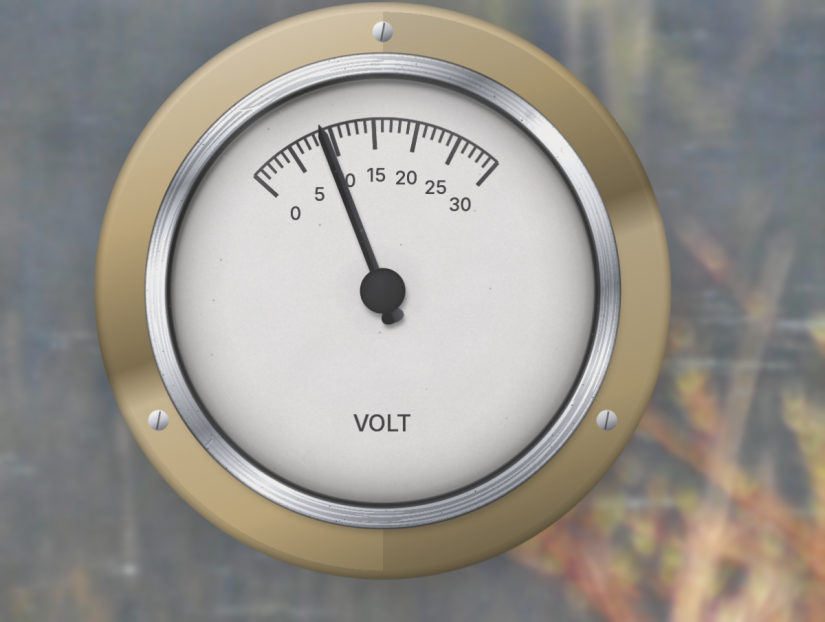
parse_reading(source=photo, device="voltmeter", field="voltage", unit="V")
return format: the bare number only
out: 9
